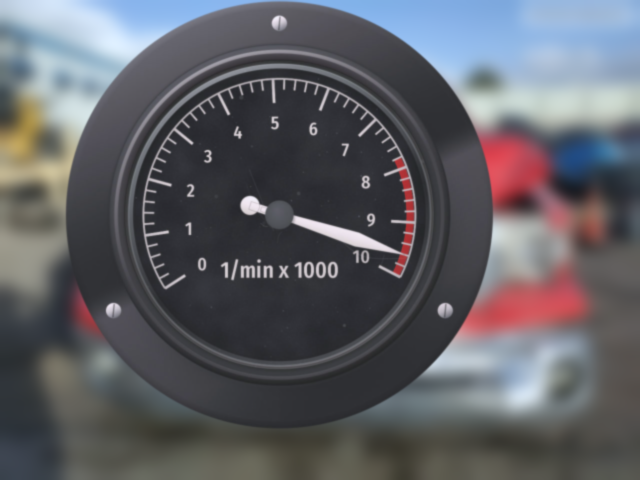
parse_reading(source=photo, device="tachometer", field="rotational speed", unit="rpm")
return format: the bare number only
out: 9600
